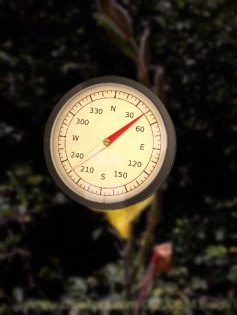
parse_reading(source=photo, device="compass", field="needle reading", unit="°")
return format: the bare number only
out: 45
